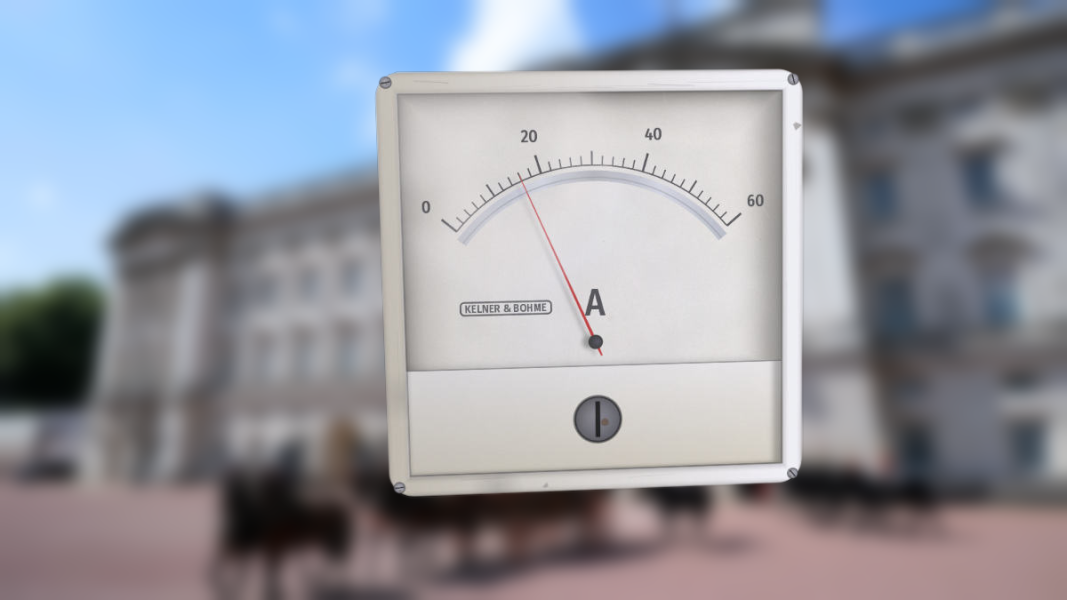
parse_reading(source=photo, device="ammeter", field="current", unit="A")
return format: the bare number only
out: 16
